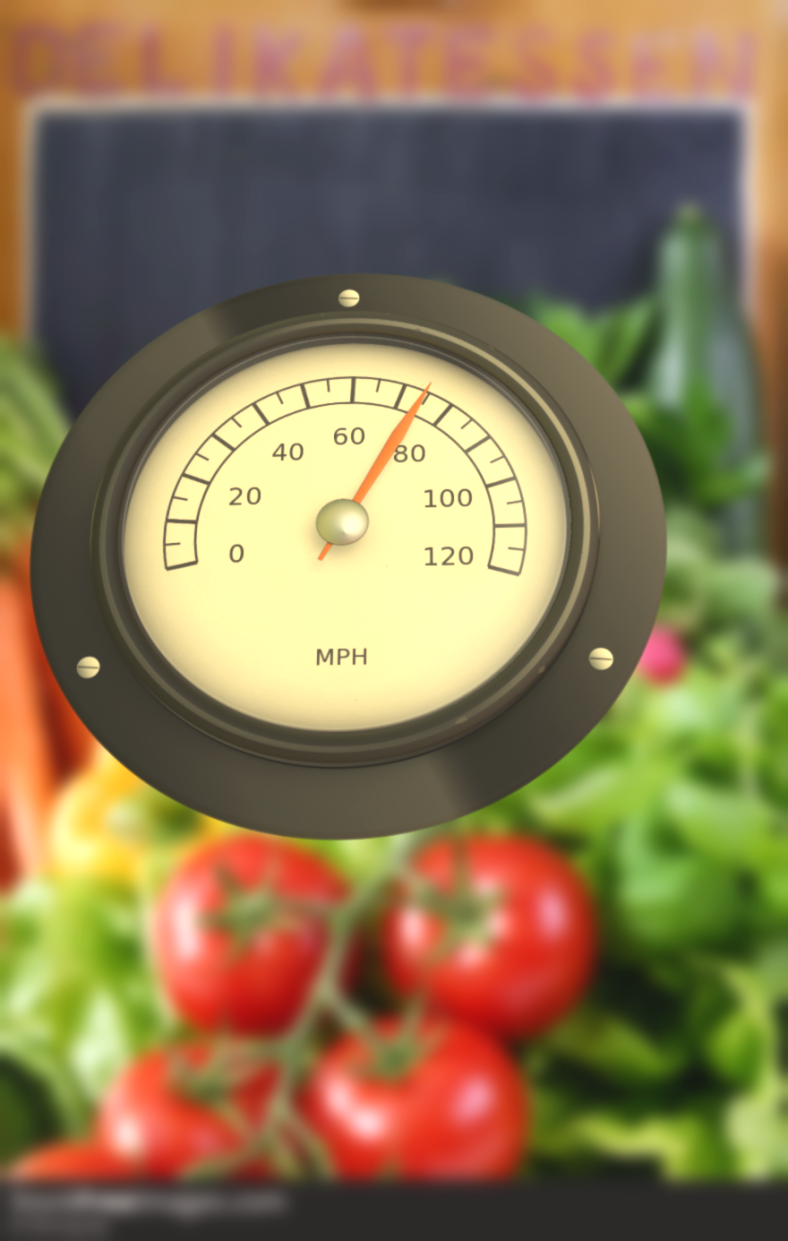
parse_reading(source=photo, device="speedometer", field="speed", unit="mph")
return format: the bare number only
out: 75
